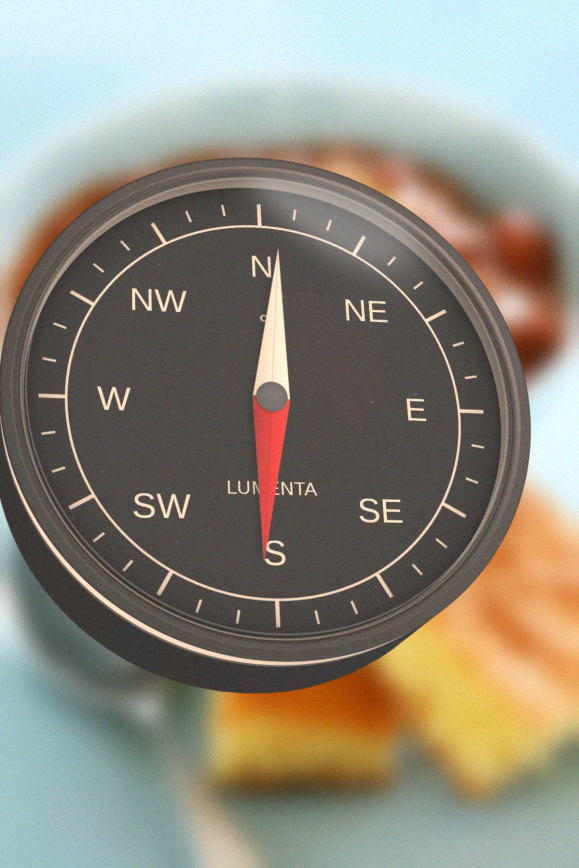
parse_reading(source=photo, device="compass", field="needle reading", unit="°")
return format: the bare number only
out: 185
